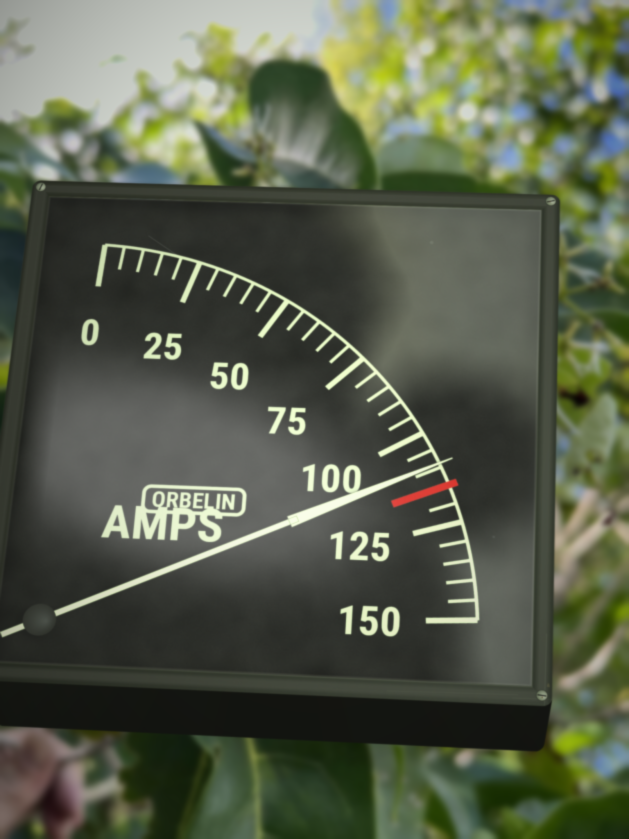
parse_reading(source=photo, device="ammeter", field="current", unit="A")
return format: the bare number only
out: 110
